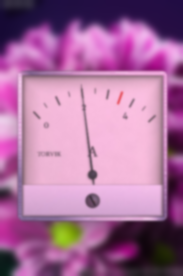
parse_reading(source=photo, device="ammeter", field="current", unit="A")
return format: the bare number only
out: 2
